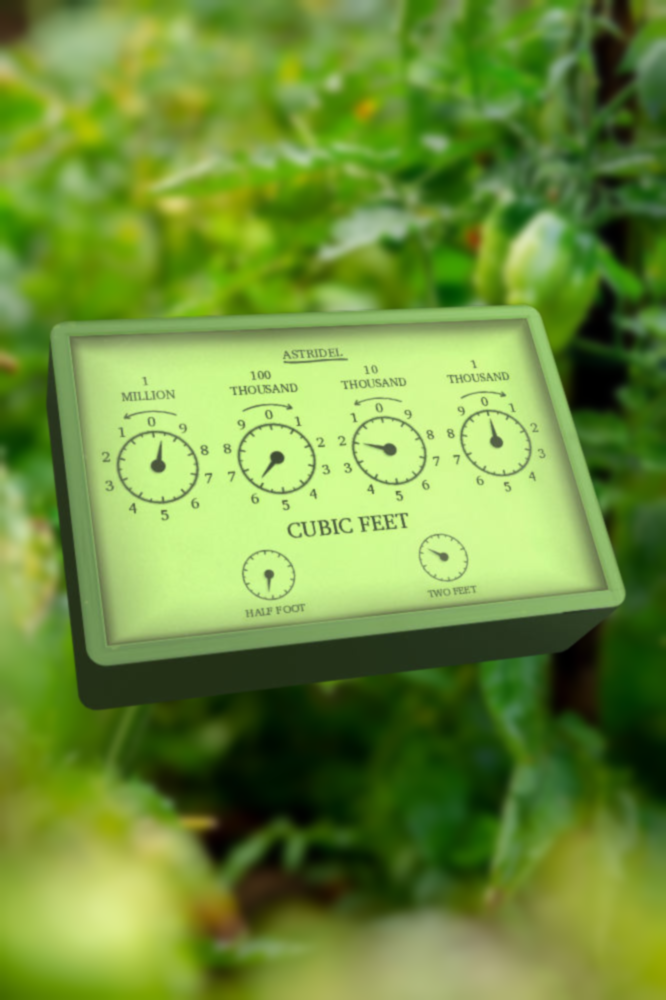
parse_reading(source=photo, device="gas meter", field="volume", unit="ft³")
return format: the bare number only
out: 962000
